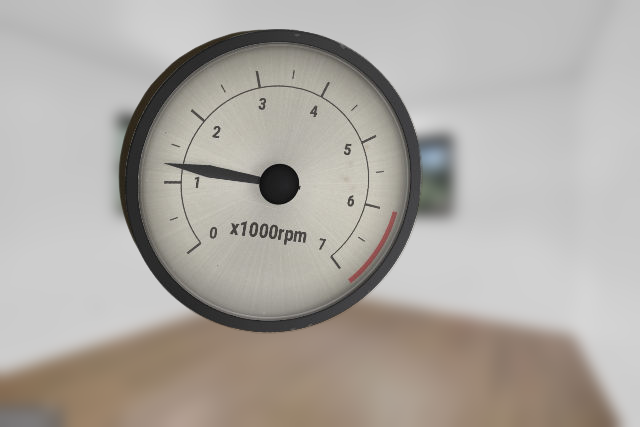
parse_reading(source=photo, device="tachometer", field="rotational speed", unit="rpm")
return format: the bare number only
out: 1250
